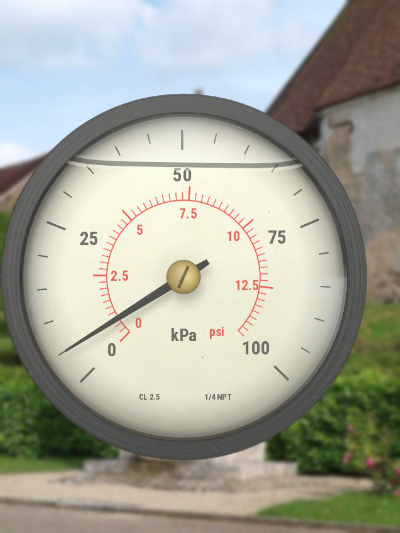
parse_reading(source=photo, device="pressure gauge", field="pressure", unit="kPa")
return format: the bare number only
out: 5
